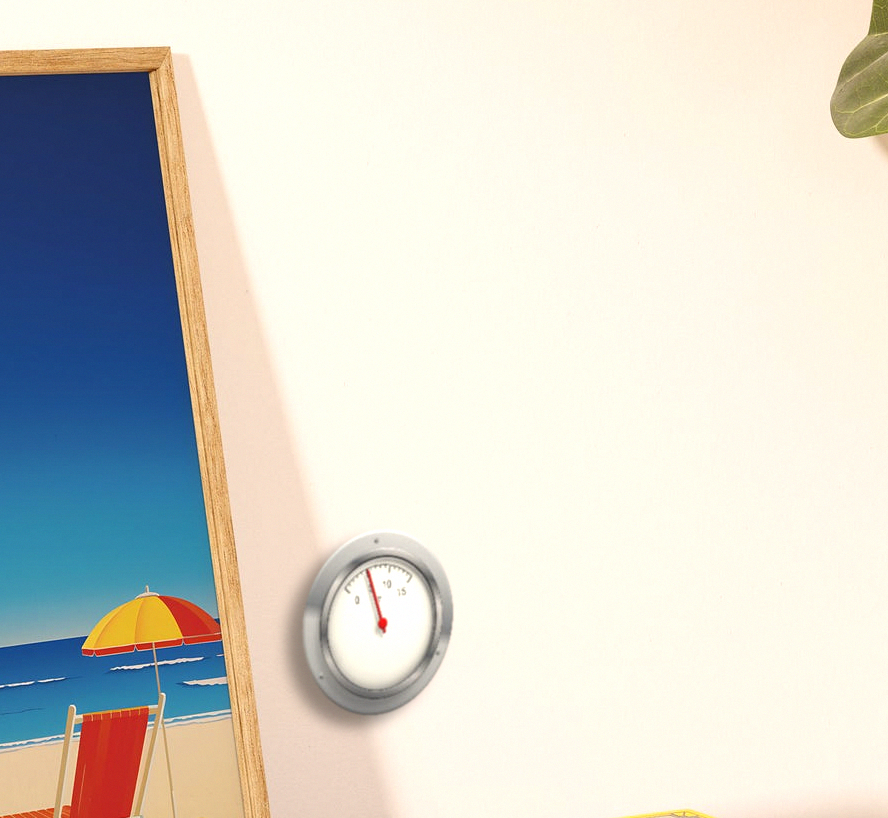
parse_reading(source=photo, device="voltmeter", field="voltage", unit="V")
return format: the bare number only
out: 5
